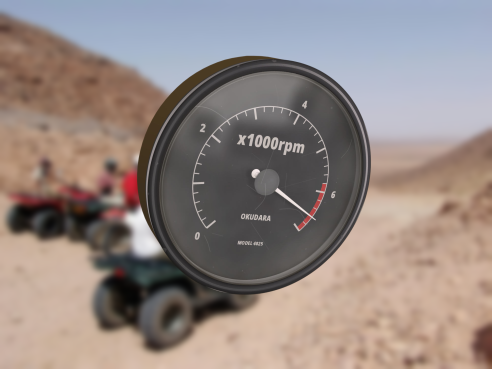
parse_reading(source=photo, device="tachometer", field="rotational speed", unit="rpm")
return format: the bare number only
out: 6600
